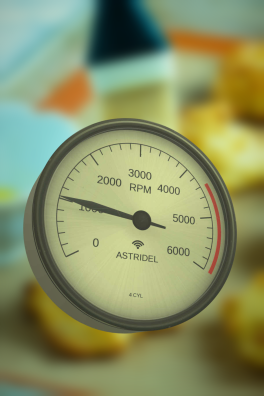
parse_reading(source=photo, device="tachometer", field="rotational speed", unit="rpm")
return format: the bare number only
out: 1000
